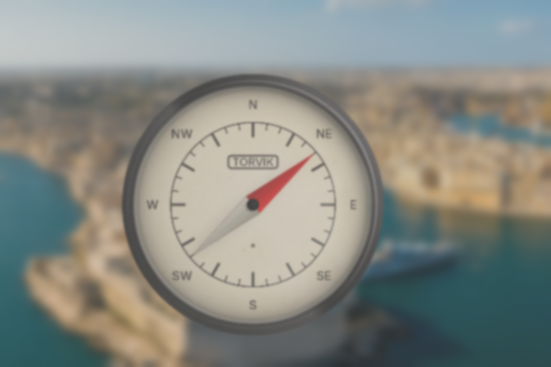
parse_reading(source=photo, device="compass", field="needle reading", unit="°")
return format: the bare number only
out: 50
